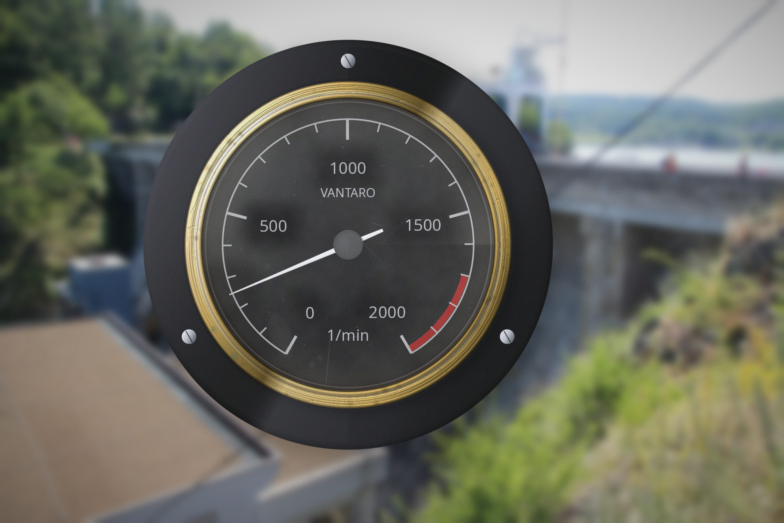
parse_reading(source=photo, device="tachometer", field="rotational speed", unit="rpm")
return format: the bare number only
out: 250
